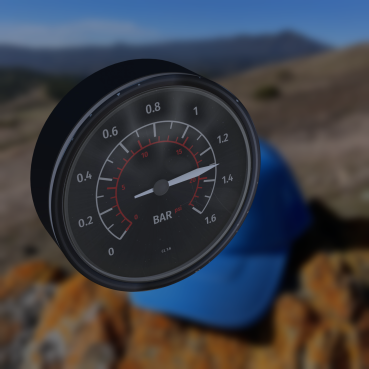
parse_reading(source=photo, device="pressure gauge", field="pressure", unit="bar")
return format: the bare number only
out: 1.3
